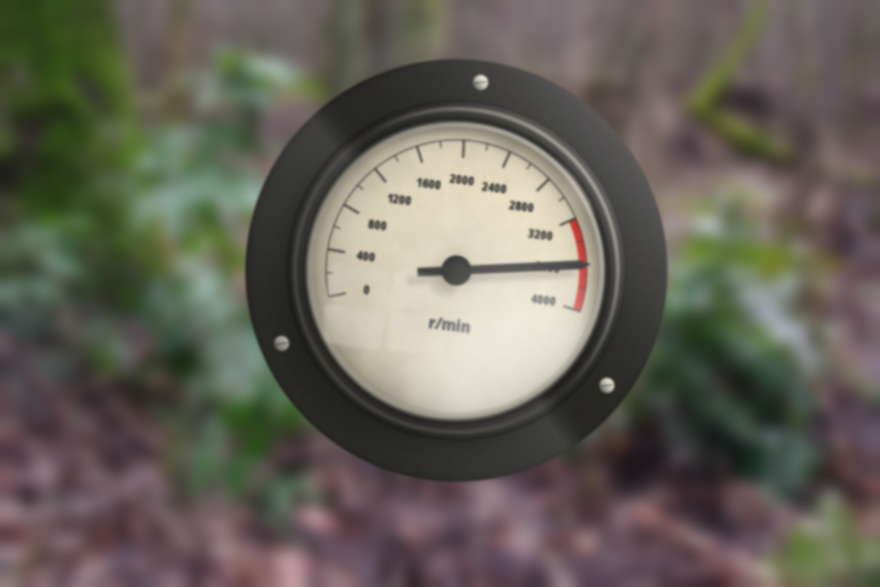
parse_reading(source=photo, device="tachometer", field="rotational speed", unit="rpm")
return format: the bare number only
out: 3600
